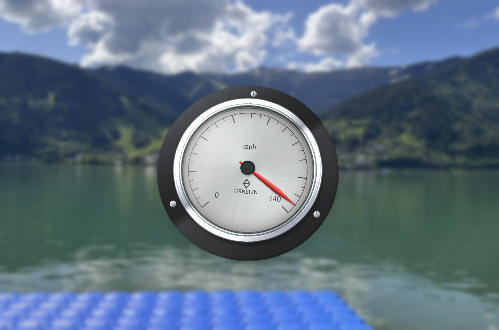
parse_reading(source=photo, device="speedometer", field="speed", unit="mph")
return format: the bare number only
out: 135
